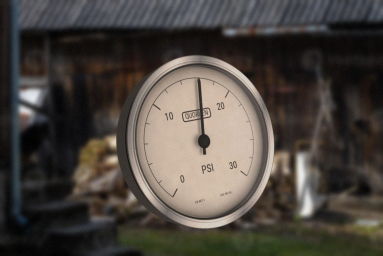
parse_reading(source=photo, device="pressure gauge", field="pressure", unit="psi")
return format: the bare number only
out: 16
